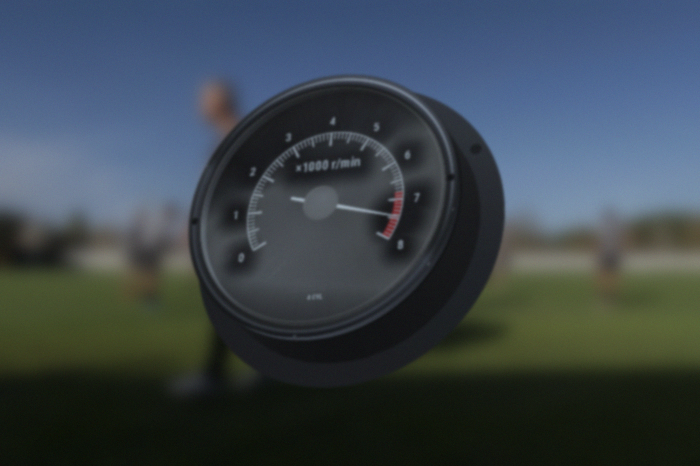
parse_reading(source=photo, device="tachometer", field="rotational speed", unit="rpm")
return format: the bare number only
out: 7500
